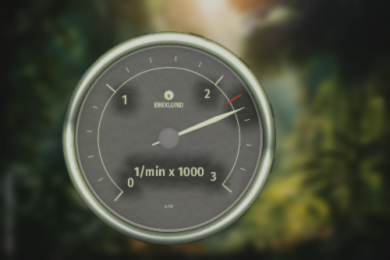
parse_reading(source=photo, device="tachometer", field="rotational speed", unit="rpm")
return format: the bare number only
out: 2300
